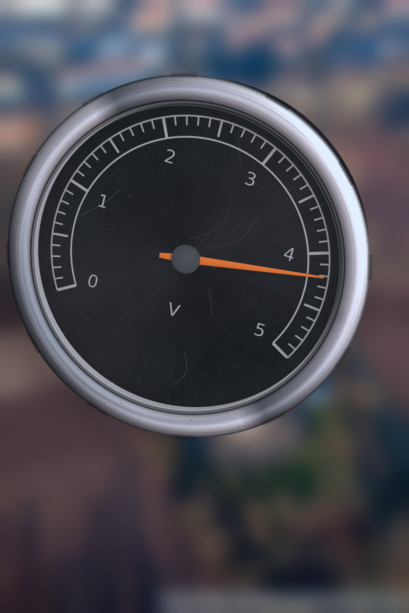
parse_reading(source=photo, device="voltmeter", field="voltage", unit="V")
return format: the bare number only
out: 4.2
